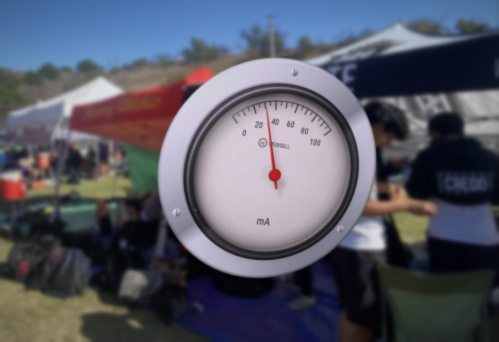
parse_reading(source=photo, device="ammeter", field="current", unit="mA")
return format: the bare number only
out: 30
